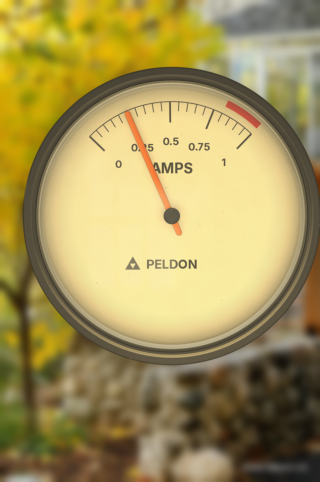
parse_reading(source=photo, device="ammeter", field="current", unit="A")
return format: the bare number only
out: 0.25
